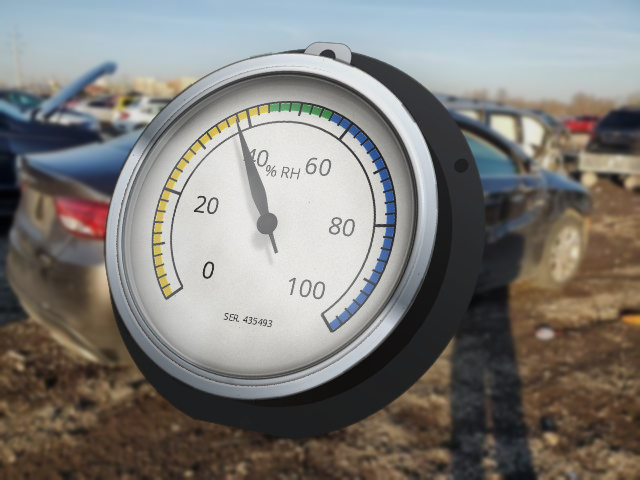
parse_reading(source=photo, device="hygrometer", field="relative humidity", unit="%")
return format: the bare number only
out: 38
